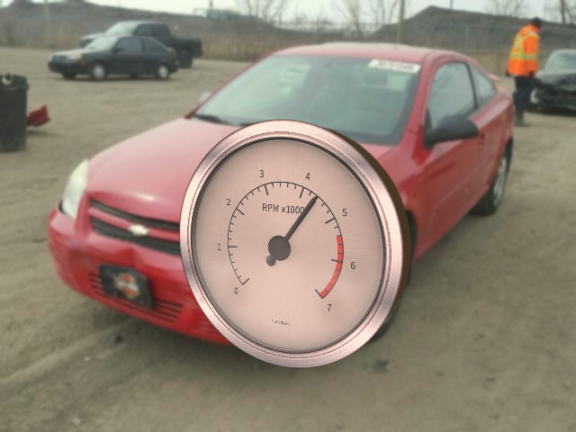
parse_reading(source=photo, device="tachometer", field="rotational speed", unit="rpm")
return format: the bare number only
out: 4400
